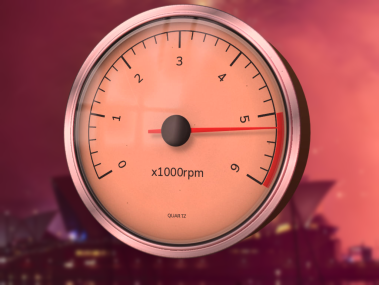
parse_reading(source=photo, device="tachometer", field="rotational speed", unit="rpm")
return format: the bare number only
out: 5200
